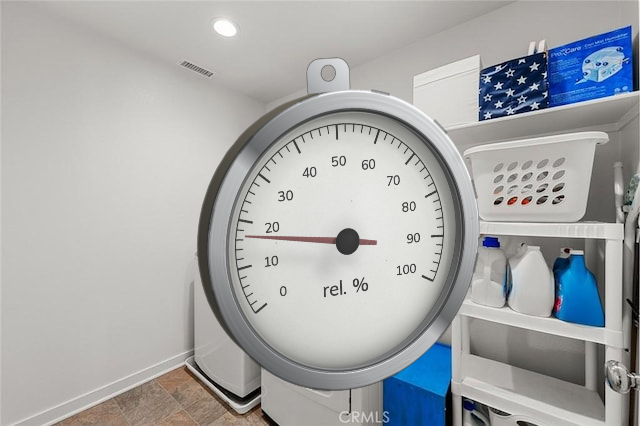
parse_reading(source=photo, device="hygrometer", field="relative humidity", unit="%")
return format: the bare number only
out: 17
